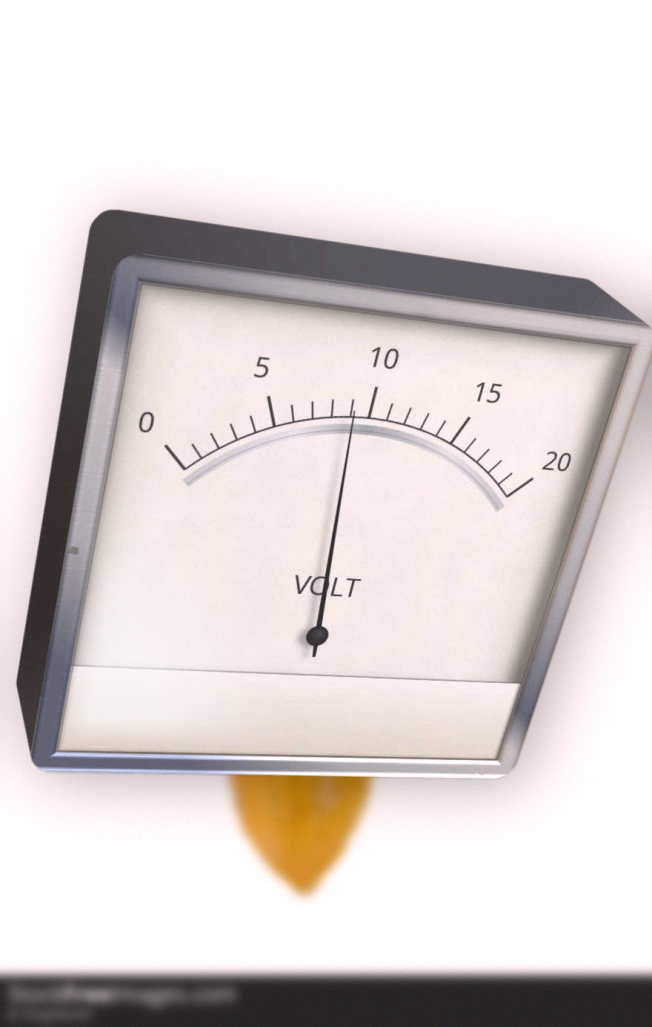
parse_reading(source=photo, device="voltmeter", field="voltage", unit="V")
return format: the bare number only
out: 9
